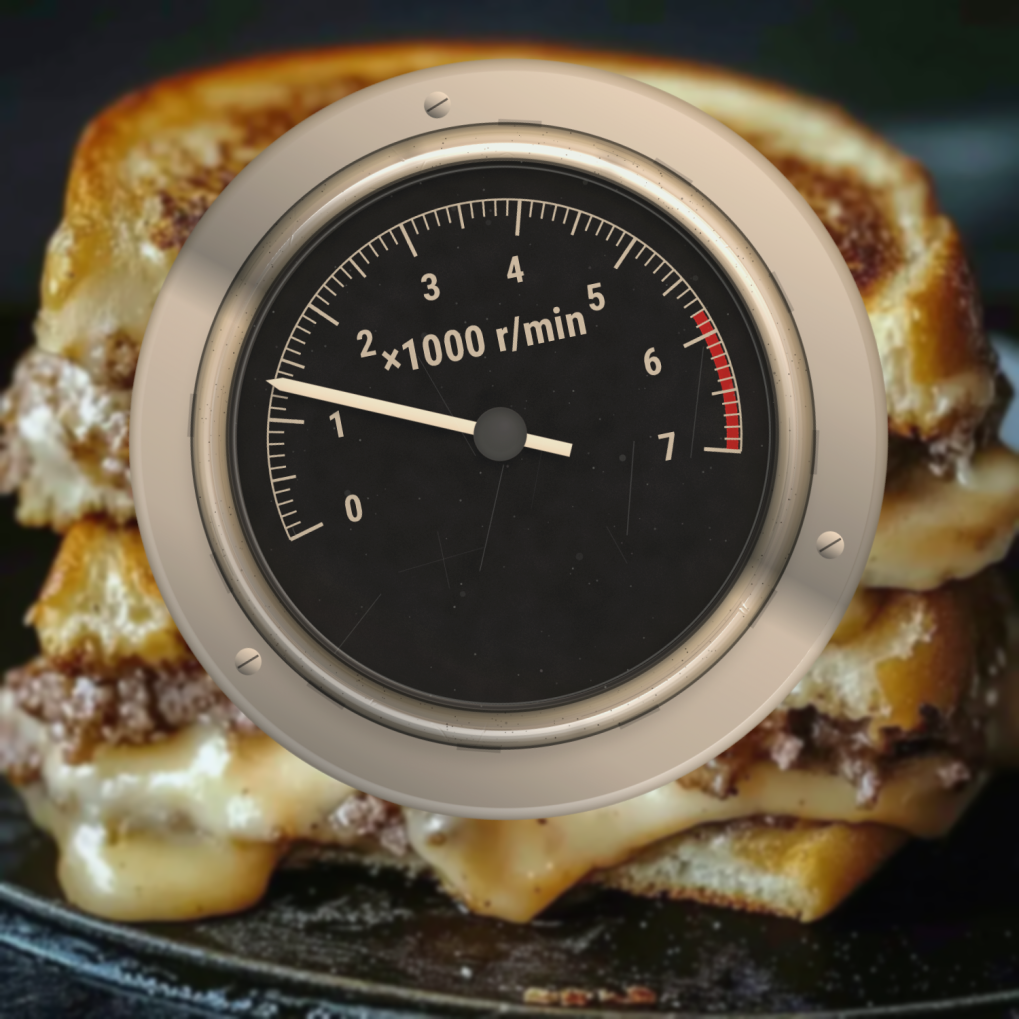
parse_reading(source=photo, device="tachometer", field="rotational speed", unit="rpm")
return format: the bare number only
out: 1300
